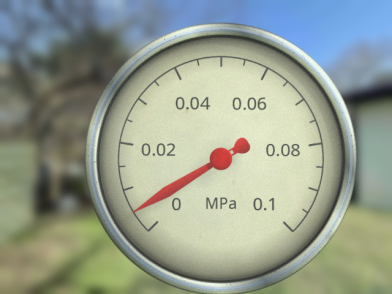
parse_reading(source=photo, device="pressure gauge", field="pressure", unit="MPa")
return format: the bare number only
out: 0.005
